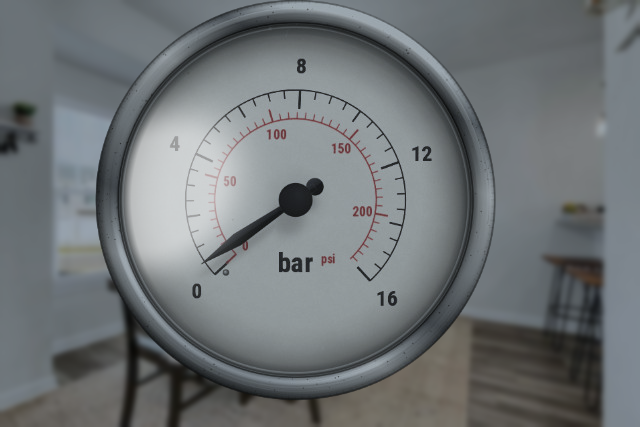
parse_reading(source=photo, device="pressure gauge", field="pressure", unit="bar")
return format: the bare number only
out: 0.5
